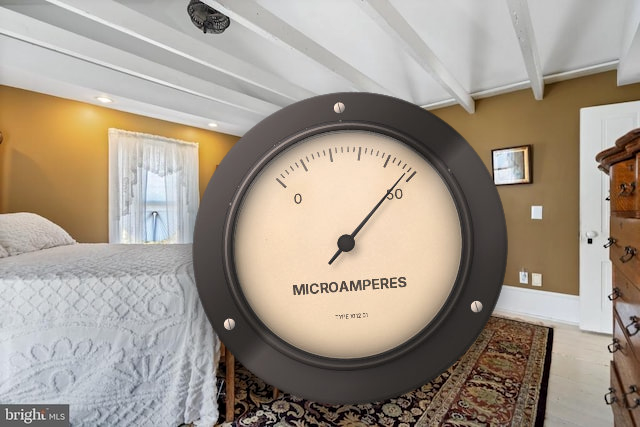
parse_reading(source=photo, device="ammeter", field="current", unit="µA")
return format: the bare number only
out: 48
